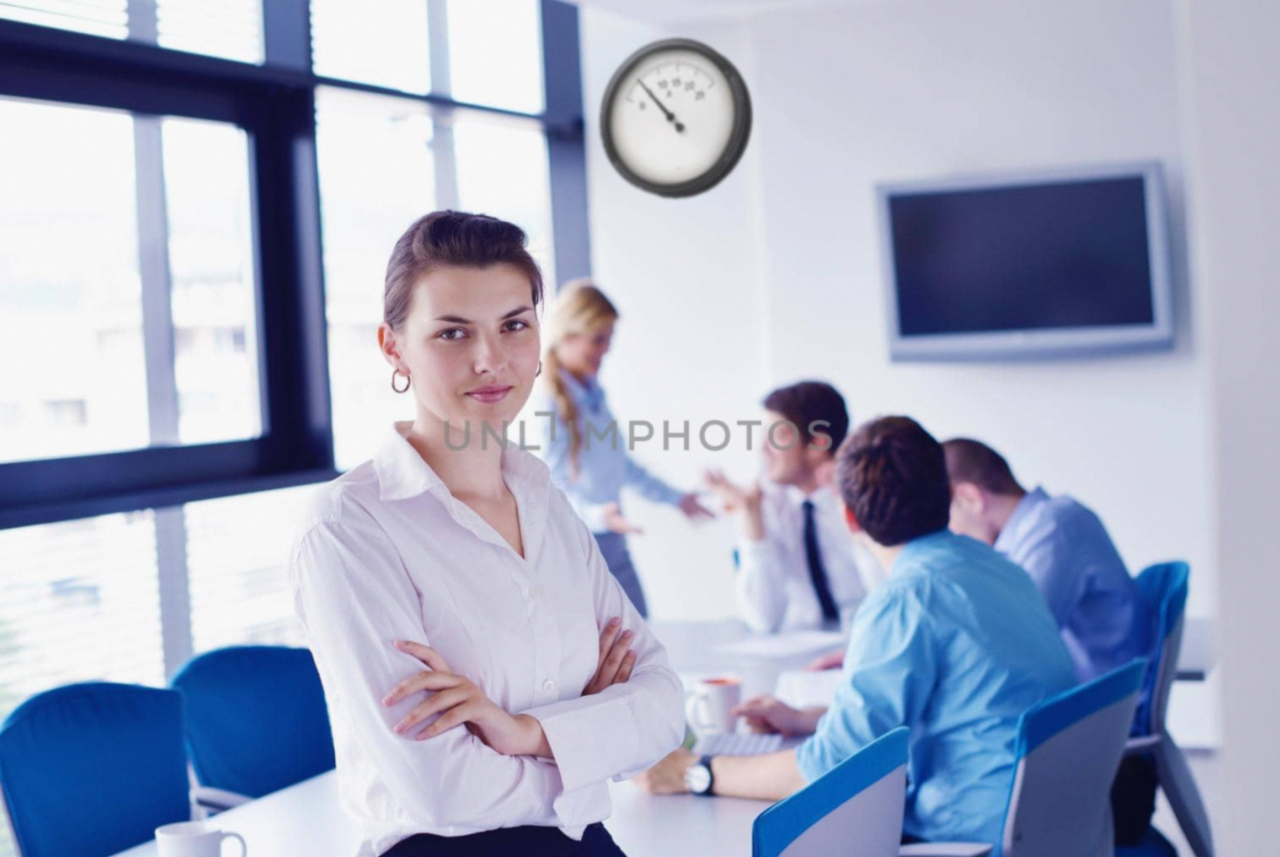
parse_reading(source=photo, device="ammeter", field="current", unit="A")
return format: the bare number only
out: 5
